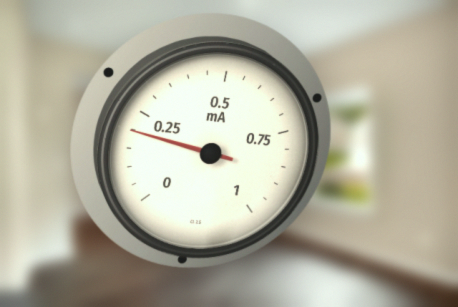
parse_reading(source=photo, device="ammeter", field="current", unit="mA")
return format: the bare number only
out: 0.2
